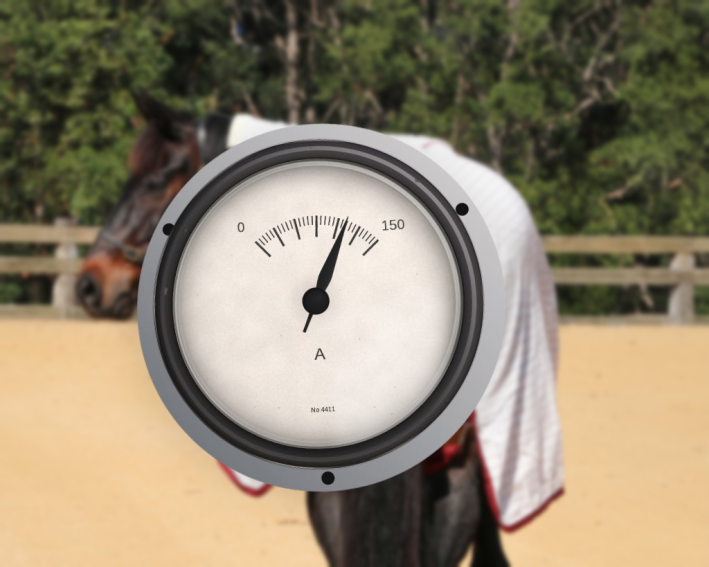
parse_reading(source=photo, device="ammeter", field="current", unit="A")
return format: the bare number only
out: 110
